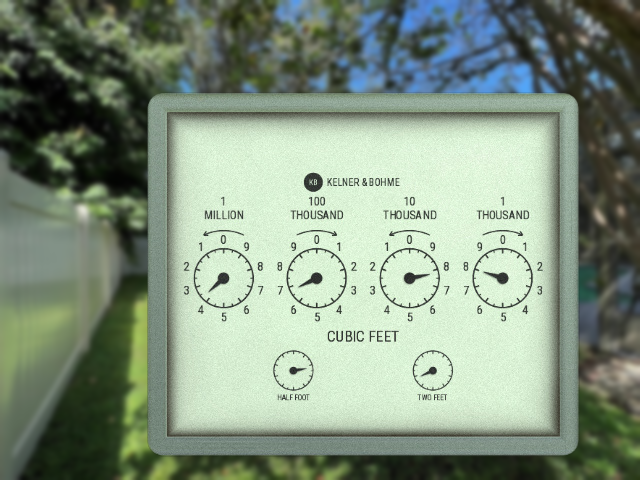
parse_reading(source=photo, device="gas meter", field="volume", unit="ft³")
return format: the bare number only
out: 367800
